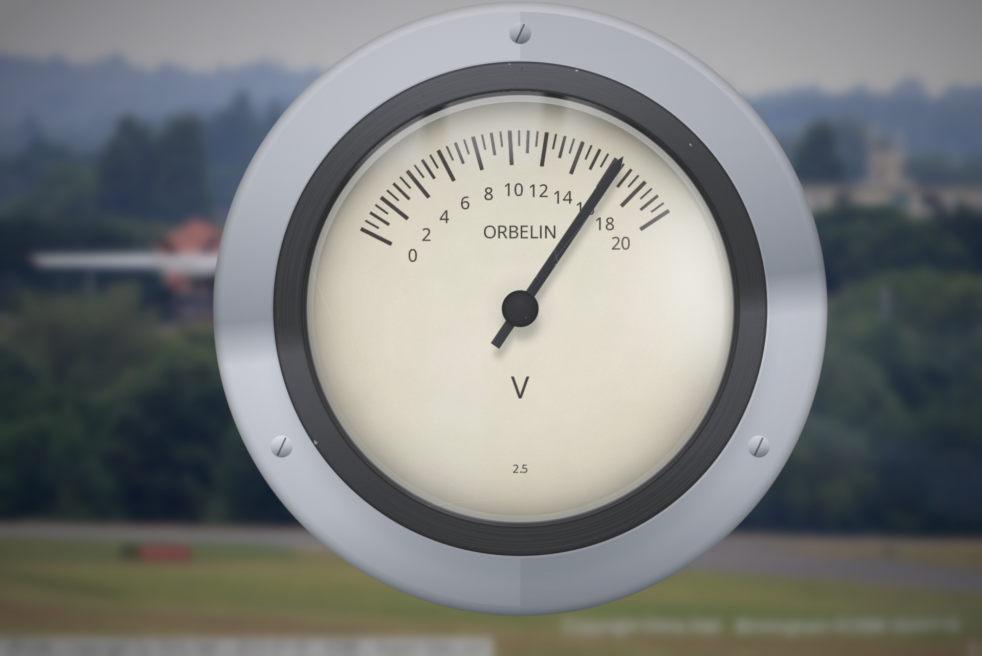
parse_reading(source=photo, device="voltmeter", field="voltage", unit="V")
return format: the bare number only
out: 16.25
